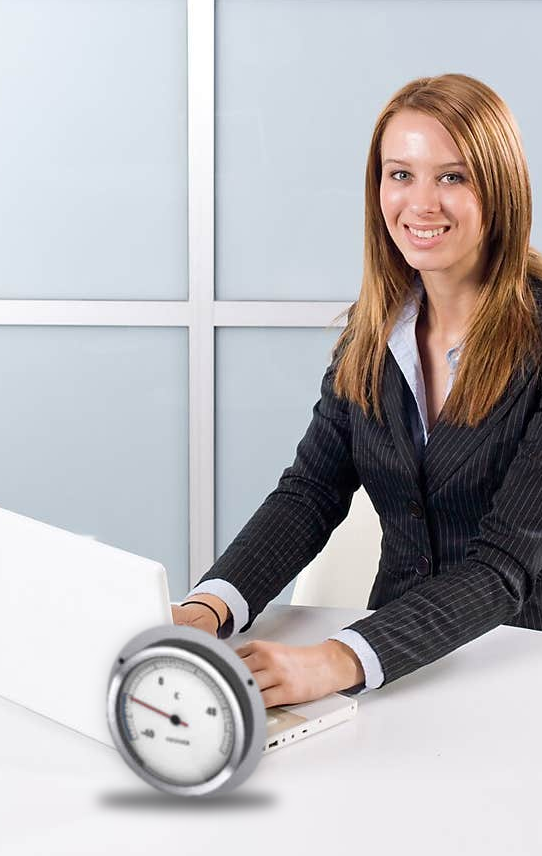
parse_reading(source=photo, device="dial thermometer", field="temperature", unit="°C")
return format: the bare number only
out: -20
